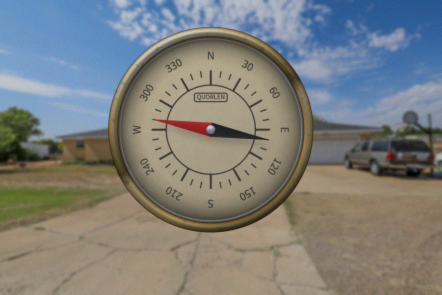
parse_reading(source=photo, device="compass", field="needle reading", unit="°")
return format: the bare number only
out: 280
